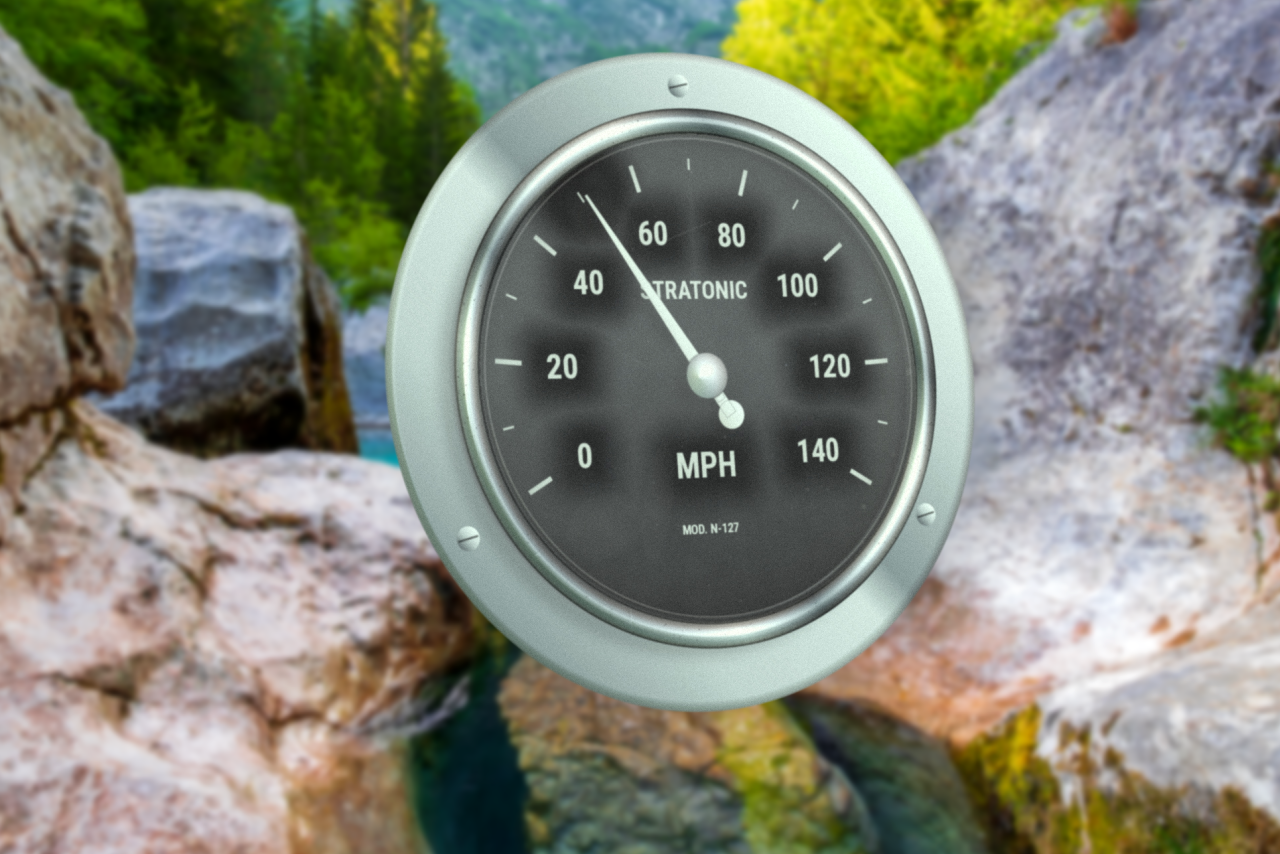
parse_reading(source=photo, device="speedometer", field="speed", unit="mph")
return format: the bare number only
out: 50
